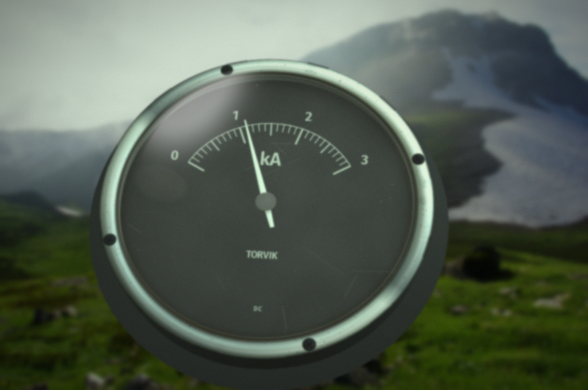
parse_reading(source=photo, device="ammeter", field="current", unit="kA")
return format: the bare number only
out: 1.1
